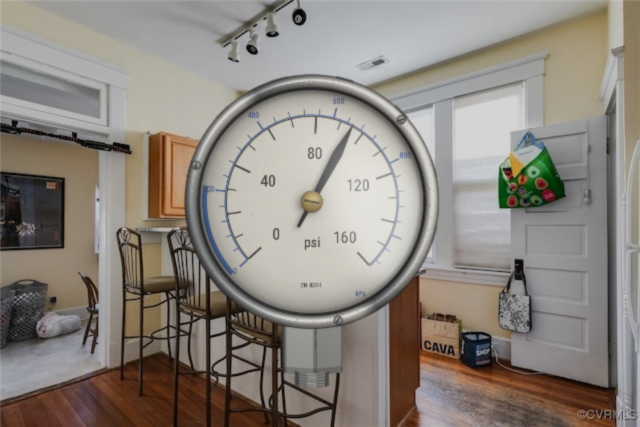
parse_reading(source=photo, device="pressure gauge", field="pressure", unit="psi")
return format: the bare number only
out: 95
